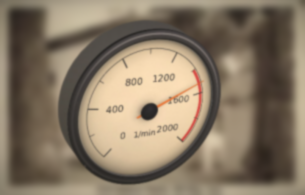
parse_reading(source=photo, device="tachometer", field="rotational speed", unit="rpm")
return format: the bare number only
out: 1500
